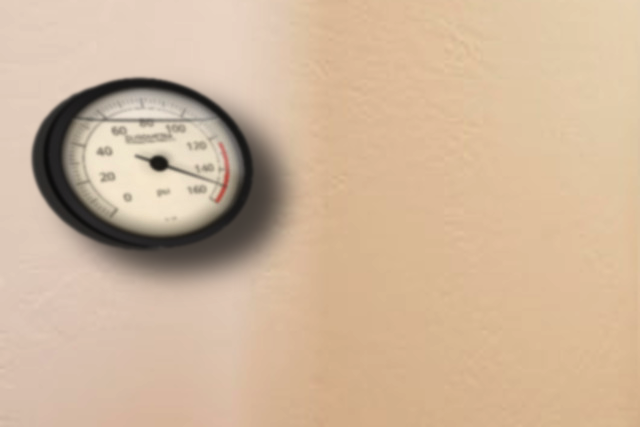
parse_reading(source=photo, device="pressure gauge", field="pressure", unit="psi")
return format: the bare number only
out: 150
